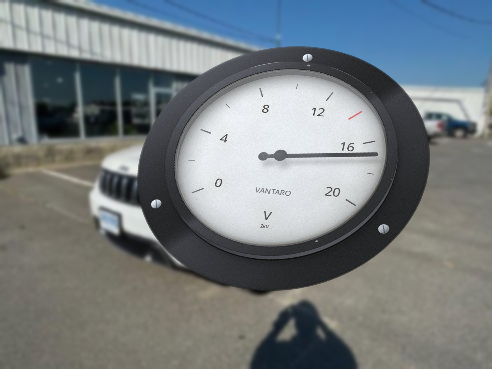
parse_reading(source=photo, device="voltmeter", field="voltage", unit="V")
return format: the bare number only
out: 17
